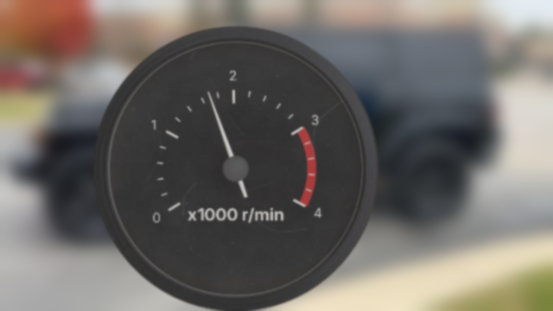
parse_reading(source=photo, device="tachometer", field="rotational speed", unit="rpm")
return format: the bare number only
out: 1700
